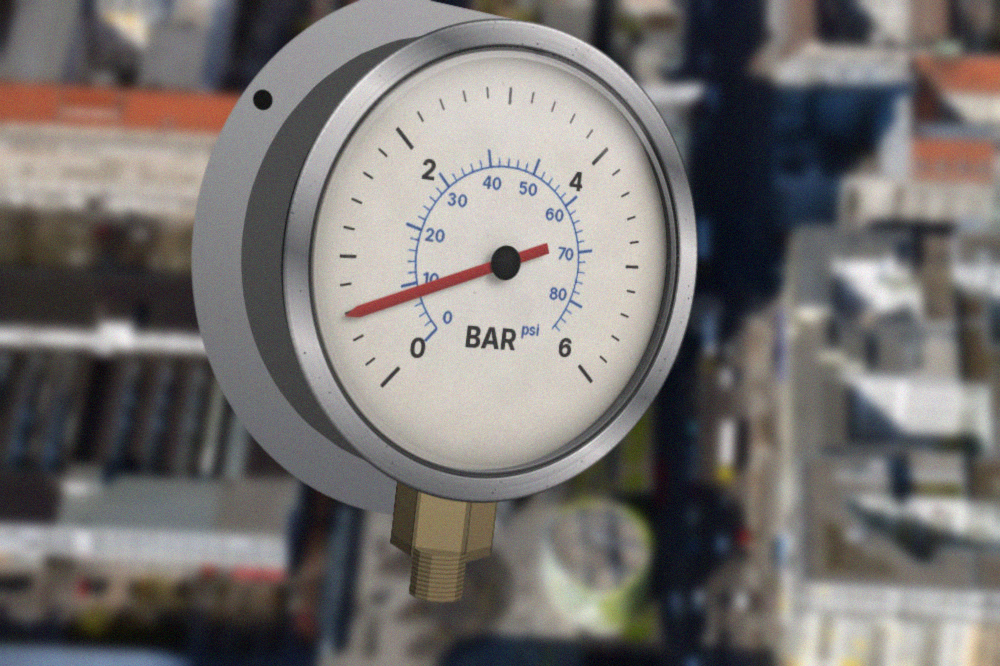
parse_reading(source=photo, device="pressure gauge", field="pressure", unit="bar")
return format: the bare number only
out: 0.6
